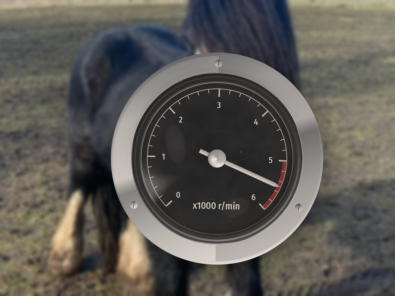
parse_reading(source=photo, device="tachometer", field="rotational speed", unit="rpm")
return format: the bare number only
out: 5500
